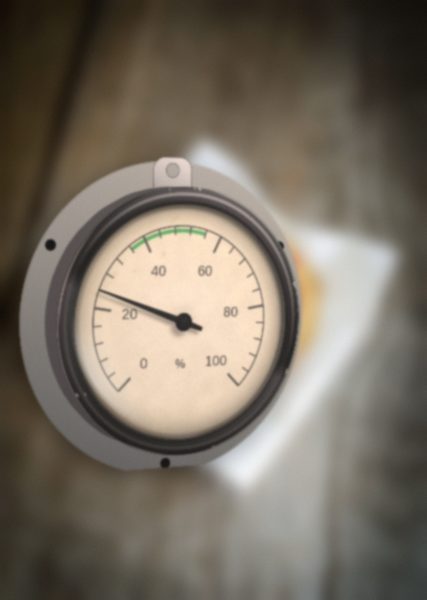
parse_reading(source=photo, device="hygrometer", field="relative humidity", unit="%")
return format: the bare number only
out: 24
